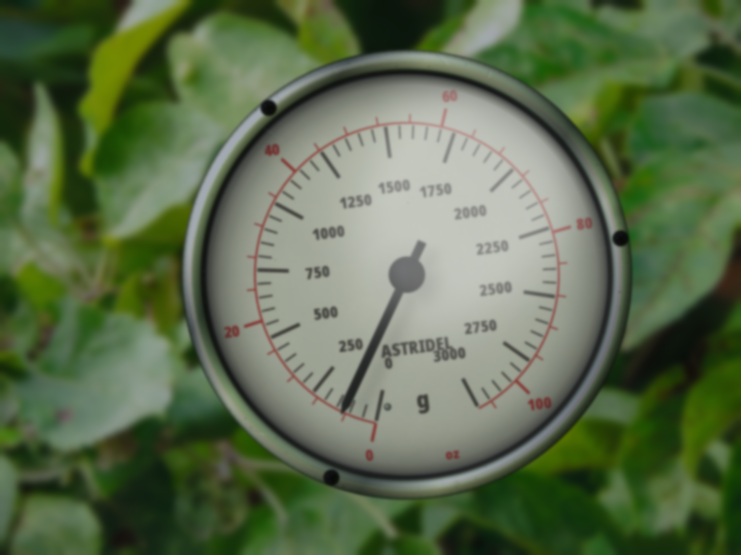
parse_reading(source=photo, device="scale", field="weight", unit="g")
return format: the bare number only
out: 125
